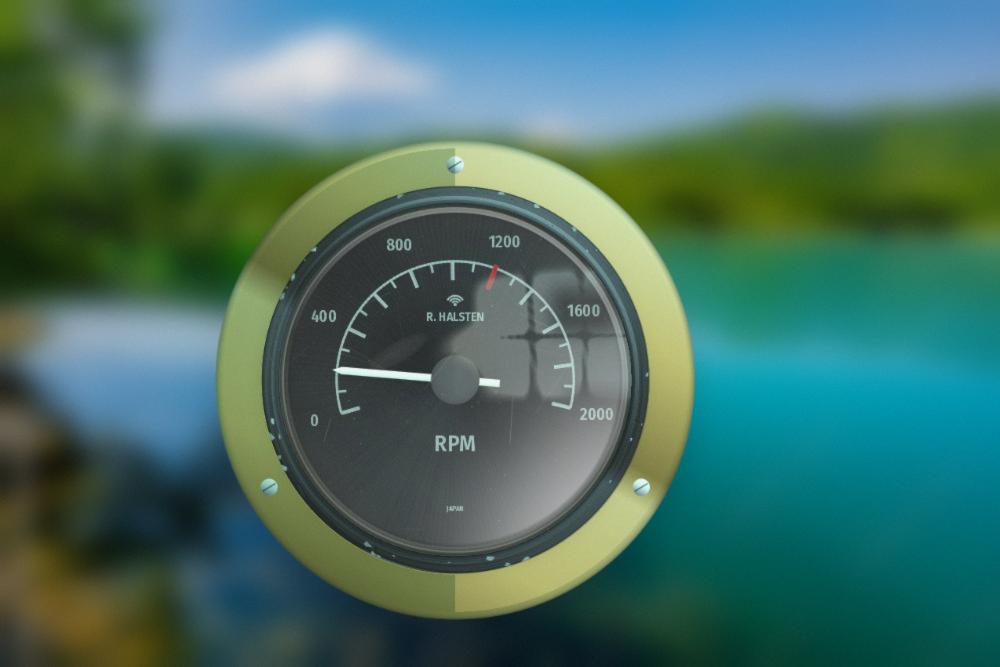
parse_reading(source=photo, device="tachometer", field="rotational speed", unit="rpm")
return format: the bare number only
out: 200
